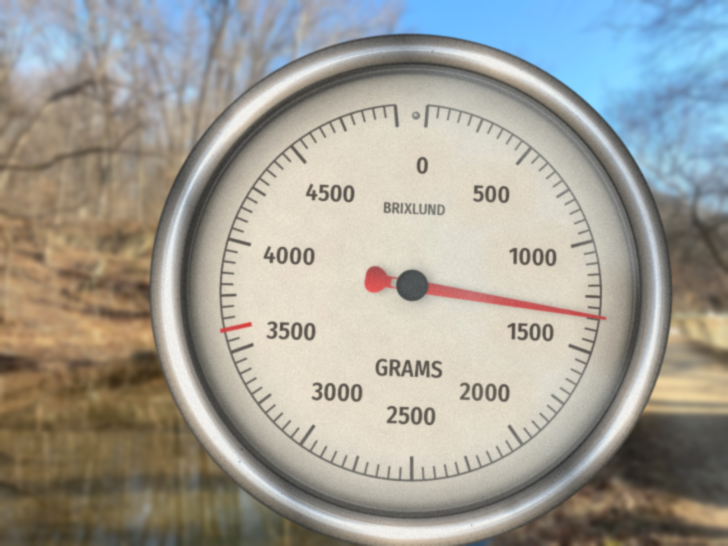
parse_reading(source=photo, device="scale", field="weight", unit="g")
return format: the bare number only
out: 1350
